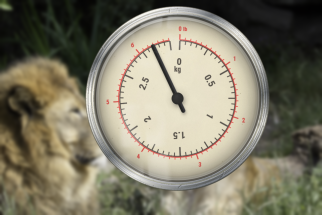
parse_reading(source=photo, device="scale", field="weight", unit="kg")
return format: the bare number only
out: 2.85
